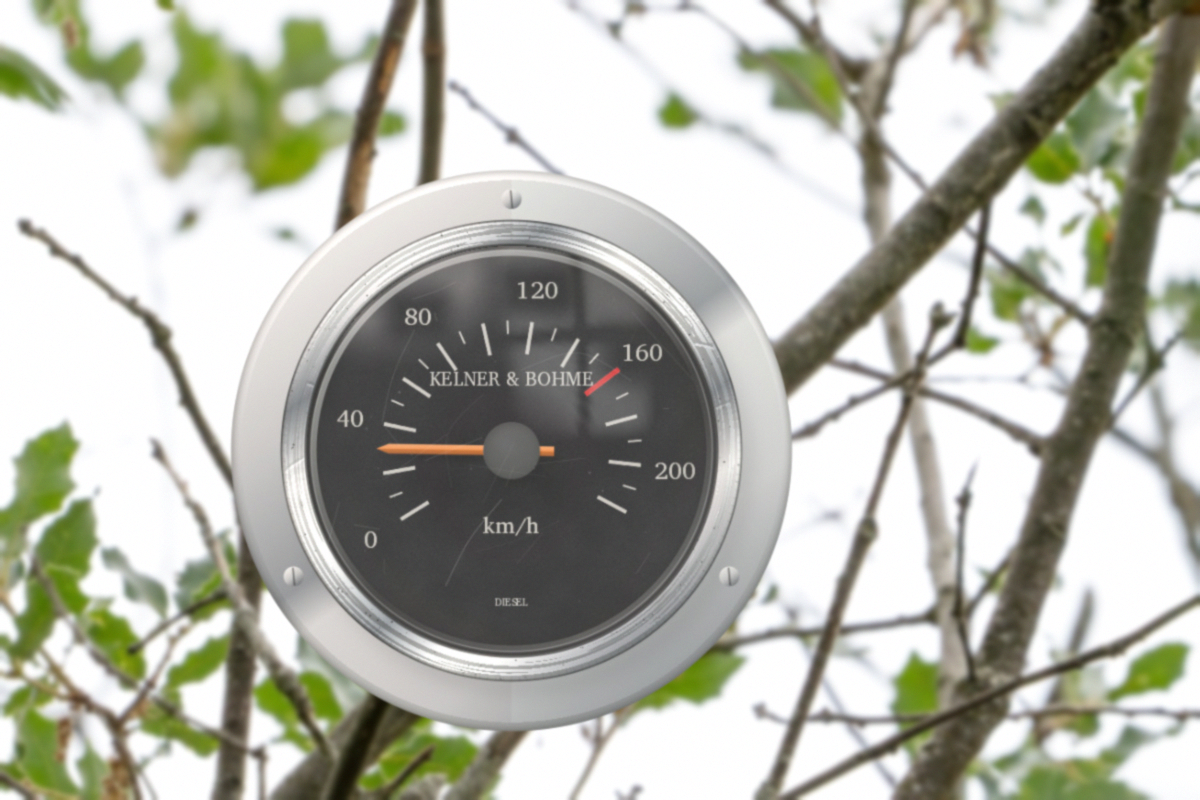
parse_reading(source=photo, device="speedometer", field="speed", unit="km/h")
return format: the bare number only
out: 30
